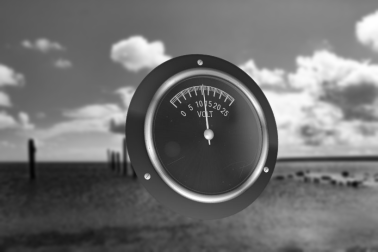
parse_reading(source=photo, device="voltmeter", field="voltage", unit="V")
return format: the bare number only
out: 12.5
